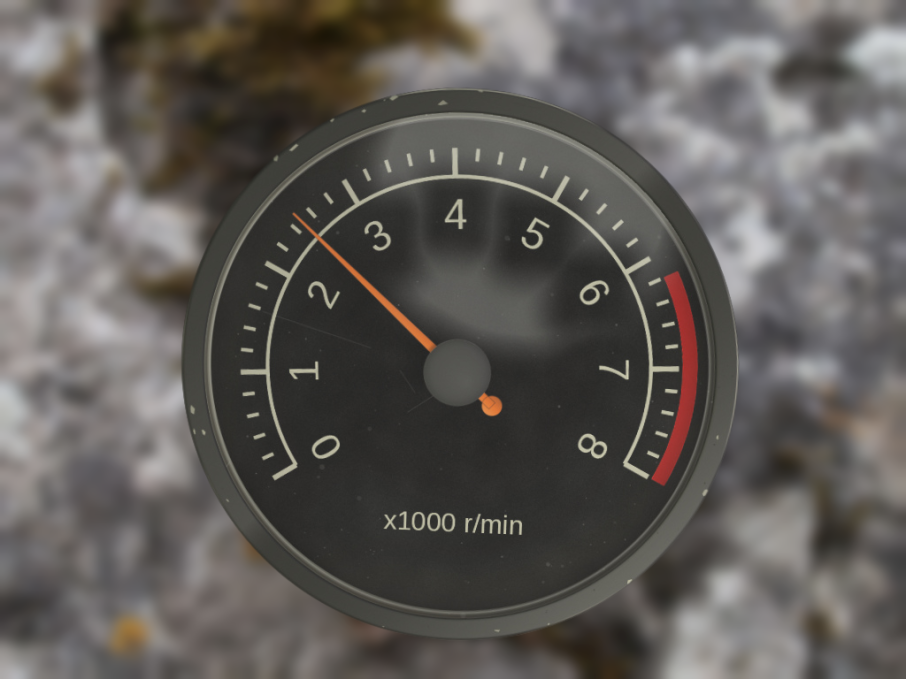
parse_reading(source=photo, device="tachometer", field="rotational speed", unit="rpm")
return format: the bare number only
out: 2500
